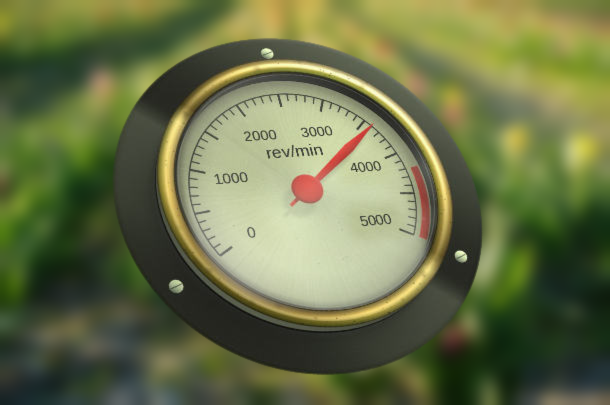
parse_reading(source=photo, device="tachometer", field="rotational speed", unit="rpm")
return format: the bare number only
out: 3600
